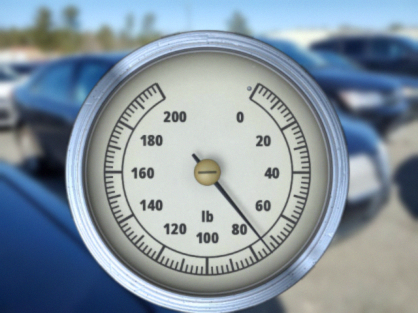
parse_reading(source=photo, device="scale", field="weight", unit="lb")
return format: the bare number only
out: 74
